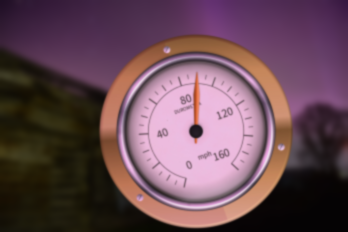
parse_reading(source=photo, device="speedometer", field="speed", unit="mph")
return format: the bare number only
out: 90
